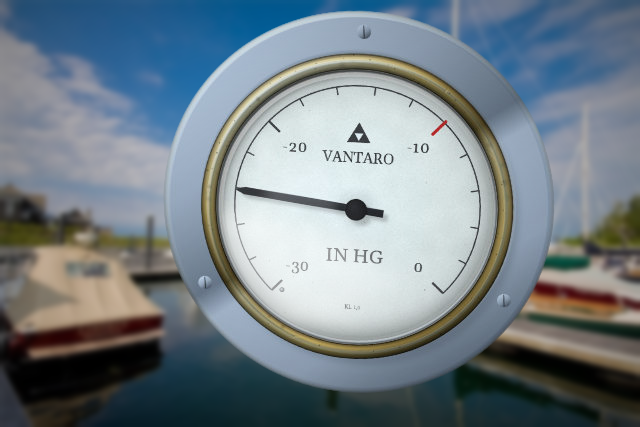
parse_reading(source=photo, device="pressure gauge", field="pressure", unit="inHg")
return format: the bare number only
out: -24
